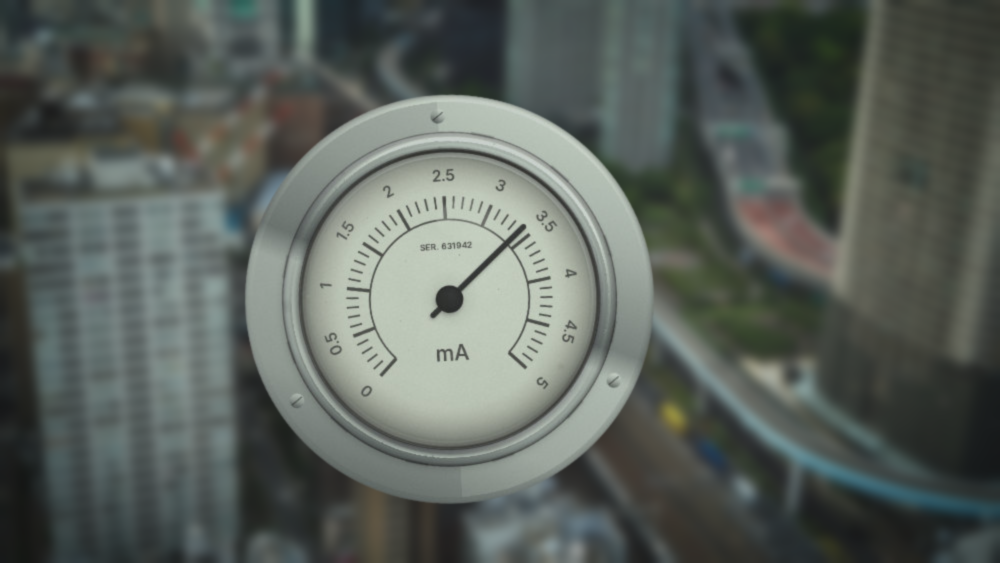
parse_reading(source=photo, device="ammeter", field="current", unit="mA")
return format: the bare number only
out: 3.4
